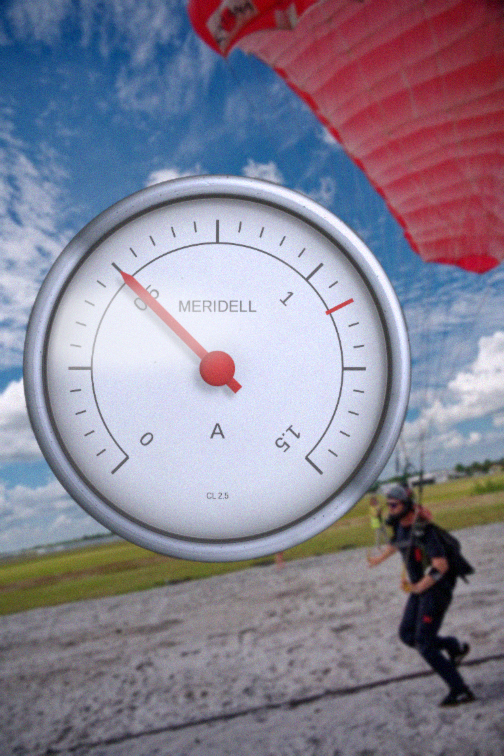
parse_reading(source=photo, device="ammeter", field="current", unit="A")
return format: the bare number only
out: 0.5
